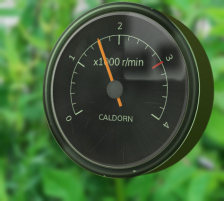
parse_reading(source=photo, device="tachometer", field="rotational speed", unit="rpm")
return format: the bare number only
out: 1600
